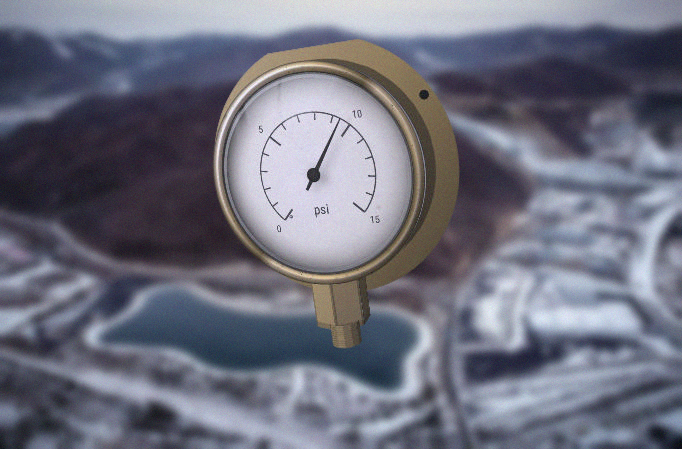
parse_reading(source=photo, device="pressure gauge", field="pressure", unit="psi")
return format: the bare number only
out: 9.5
